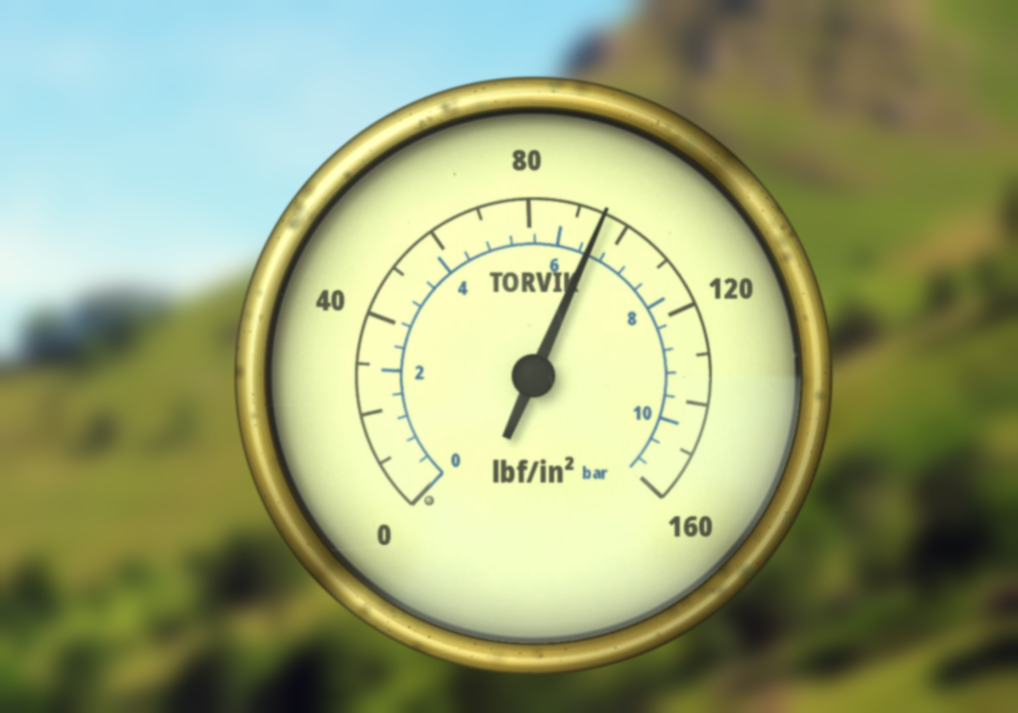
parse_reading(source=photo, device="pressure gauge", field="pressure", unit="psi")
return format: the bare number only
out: 95
